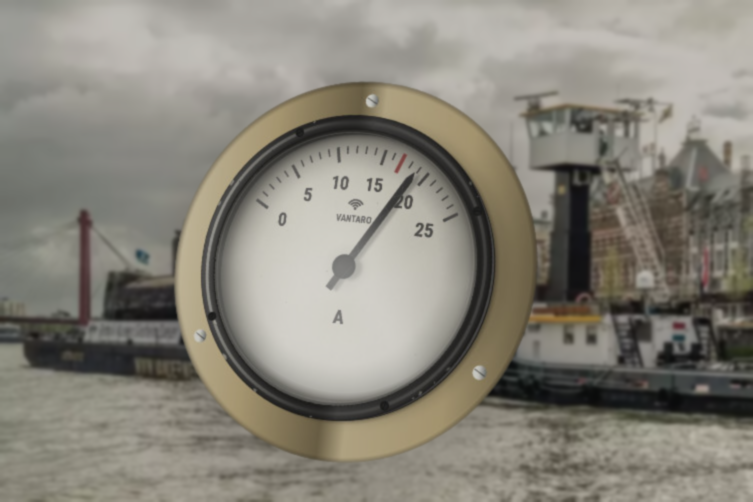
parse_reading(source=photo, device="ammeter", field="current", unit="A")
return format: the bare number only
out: 19
